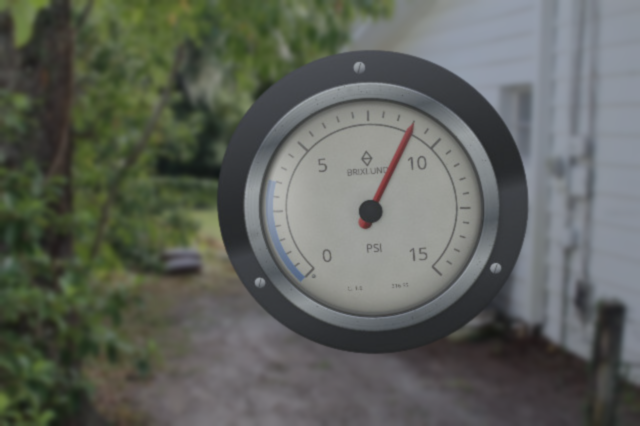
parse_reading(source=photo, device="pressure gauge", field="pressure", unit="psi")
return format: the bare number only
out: 9
